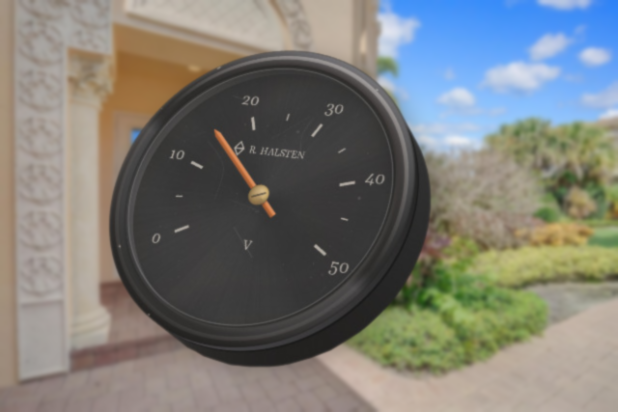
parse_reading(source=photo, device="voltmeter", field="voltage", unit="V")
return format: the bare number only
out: 15
